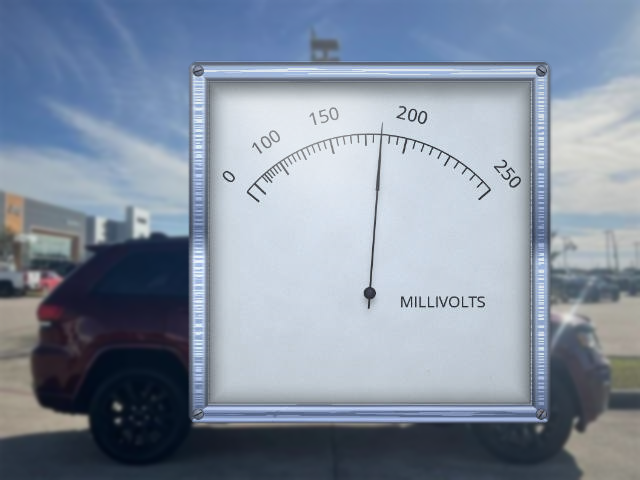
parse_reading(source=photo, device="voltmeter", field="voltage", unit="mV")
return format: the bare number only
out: 185
